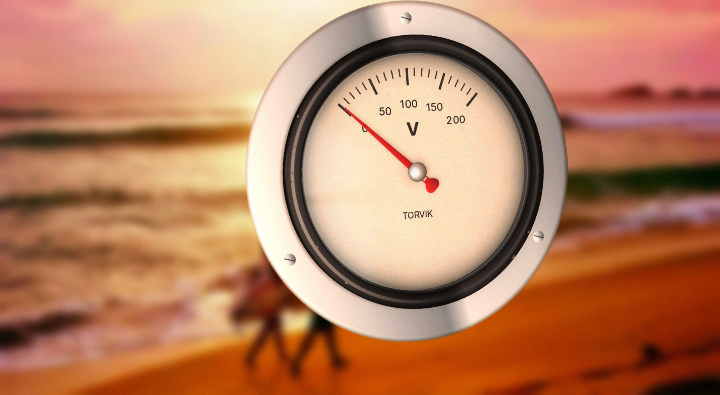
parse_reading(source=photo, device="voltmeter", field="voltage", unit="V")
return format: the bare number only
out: 0
